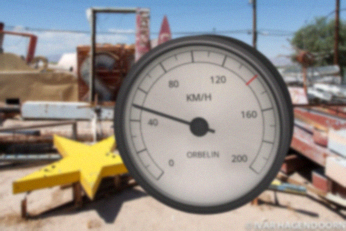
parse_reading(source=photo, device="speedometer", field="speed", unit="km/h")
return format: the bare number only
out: 50
